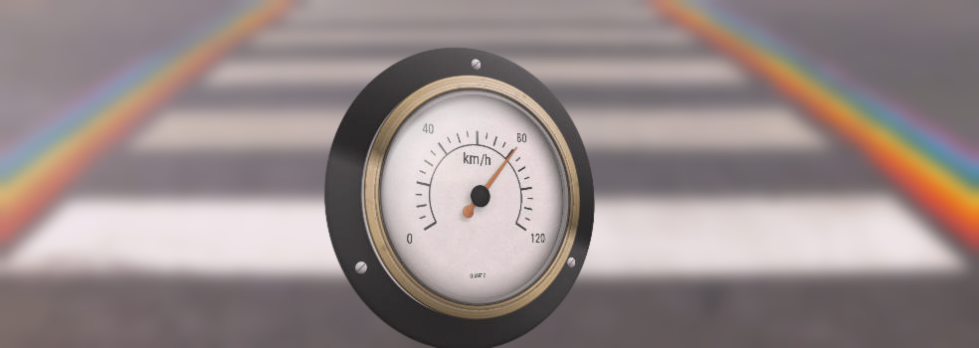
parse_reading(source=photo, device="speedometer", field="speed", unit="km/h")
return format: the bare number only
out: 80
